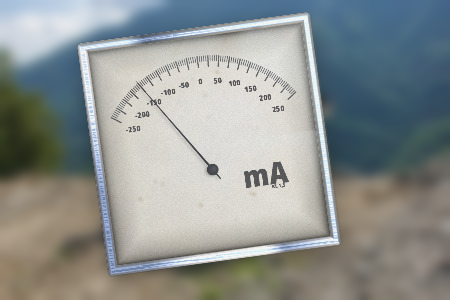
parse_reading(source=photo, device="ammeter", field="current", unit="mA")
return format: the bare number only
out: -150
